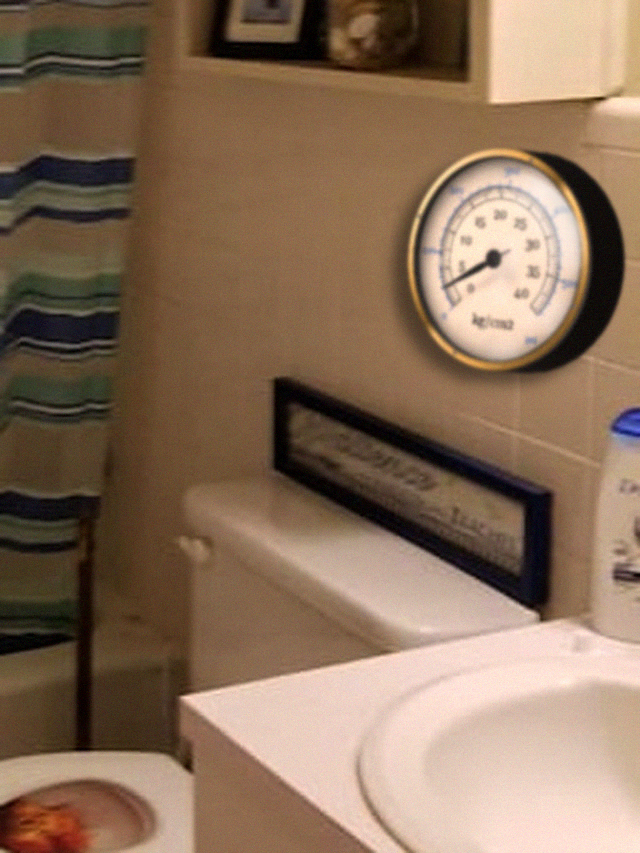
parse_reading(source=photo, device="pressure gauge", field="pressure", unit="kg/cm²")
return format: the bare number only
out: 2.5
